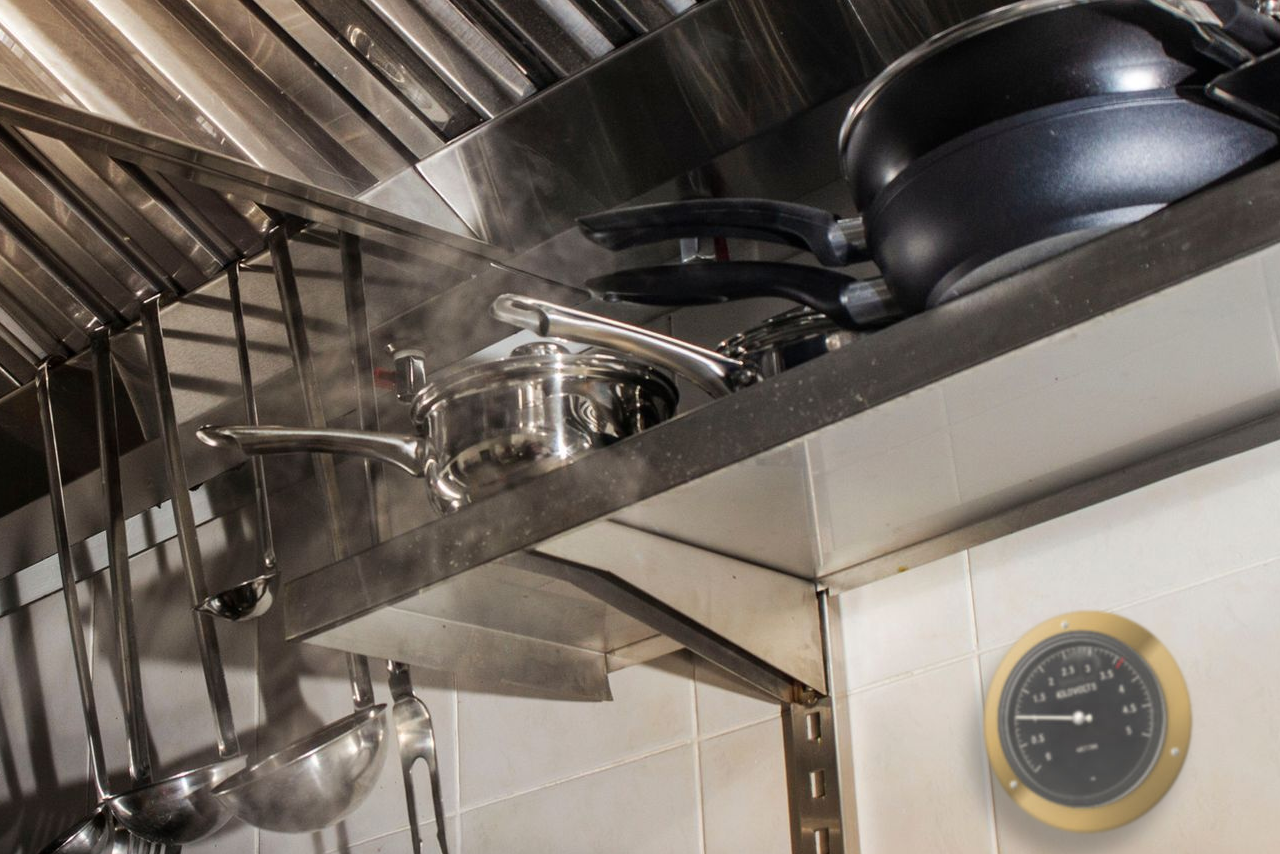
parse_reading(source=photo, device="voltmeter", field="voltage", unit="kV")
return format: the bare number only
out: 1
